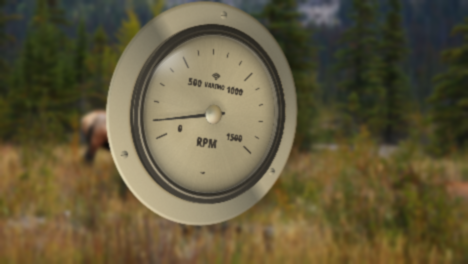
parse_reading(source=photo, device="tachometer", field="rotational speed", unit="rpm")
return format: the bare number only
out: 100
